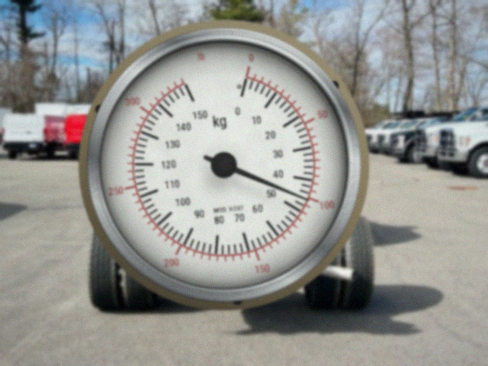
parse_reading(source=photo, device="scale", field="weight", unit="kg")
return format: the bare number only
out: 46
